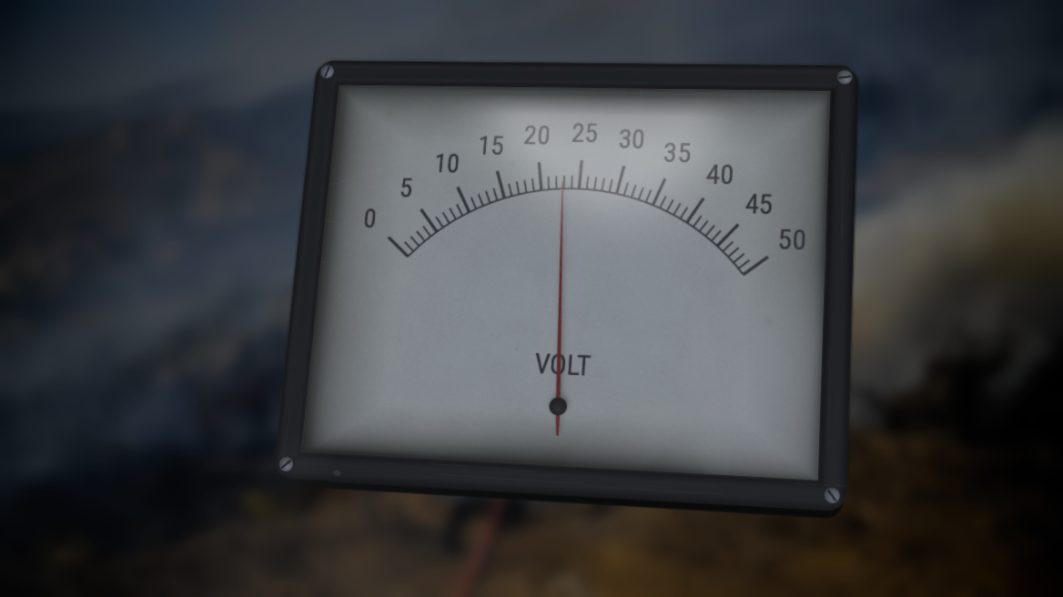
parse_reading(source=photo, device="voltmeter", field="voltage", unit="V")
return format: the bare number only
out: 23
